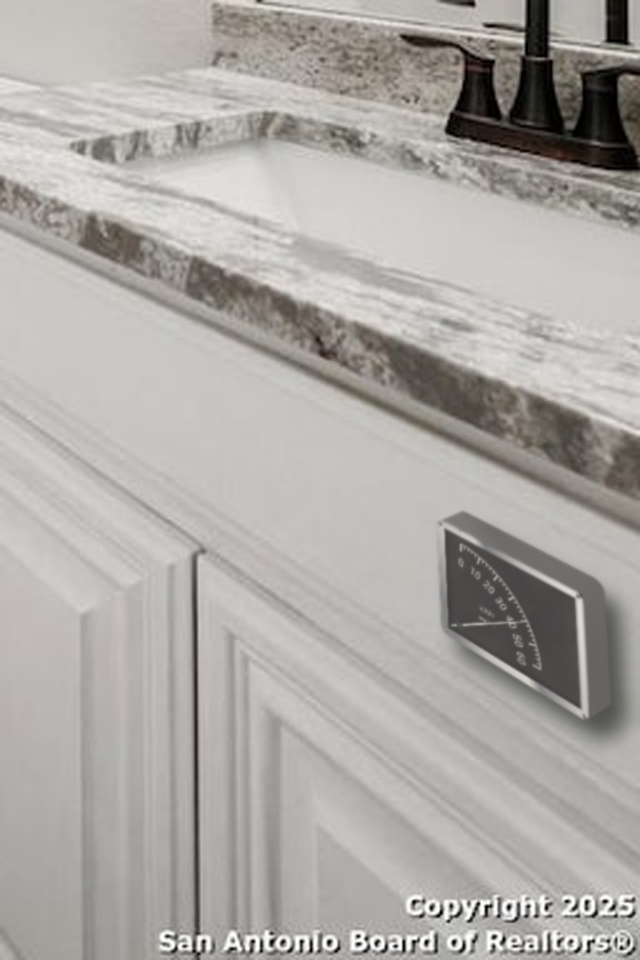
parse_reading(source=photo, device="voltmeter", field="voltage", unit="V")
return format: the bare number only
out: 40
